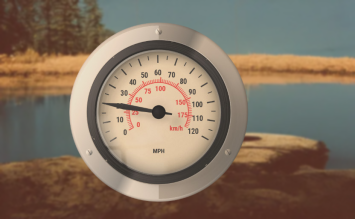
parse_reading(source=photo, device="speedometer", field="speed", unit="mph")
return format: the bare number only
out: 20
